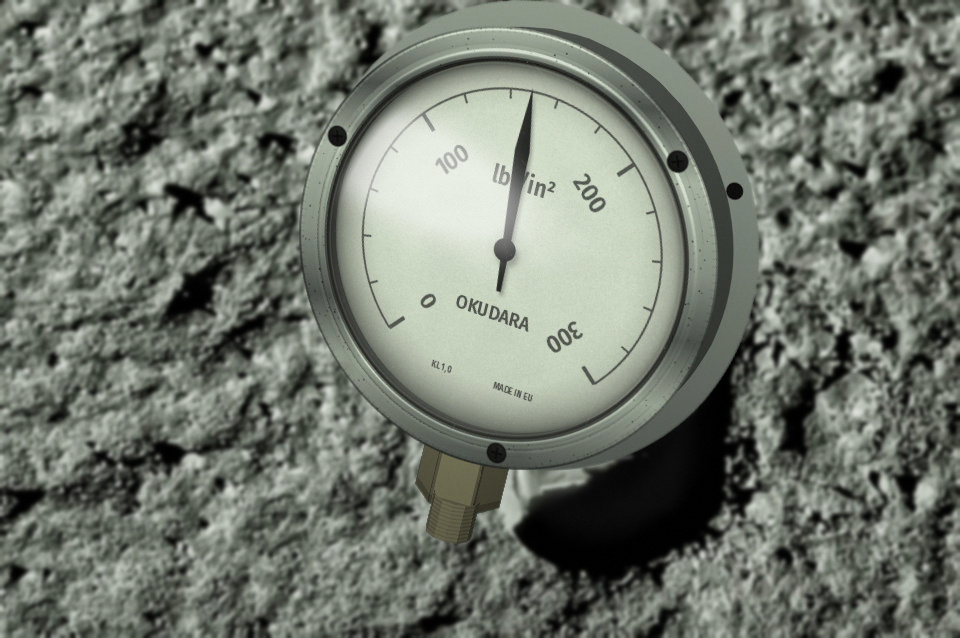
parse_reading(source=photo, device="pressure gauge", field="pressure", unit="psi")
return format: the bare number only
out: 150
